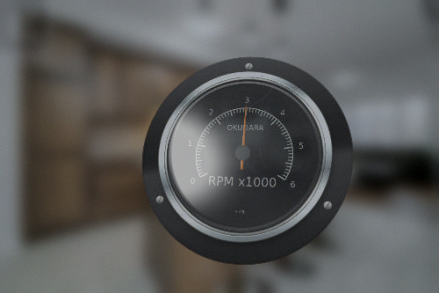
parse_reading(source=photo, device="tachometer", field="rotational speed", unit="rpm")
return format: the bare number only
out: 3000
